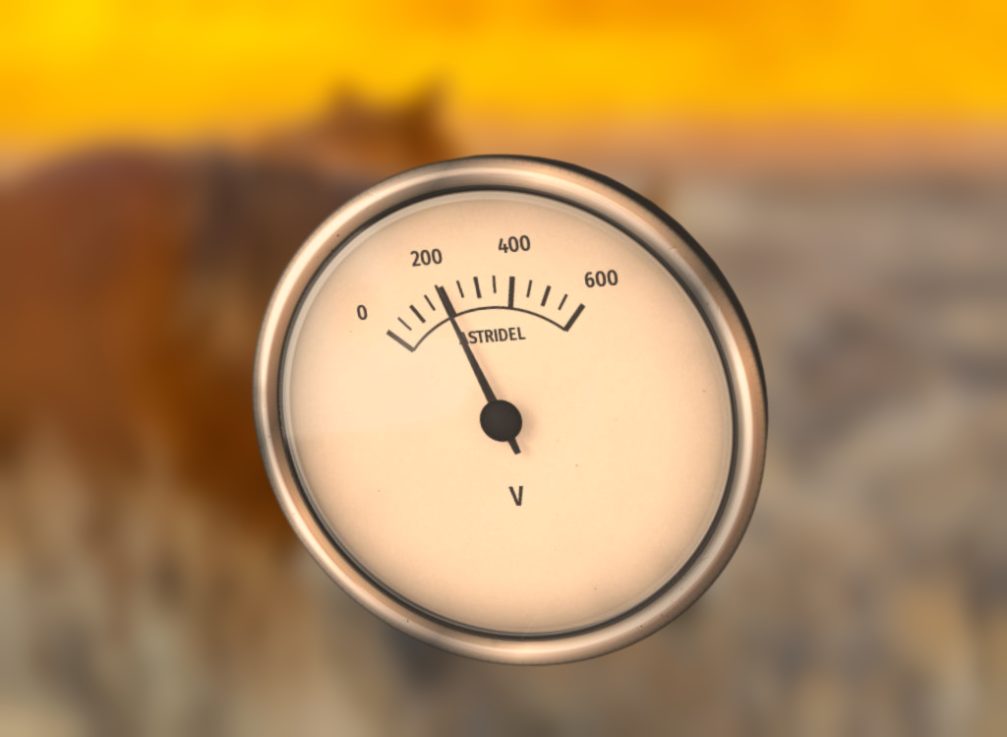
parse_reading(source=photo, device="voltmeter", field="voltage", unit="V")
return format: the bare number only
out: 200
